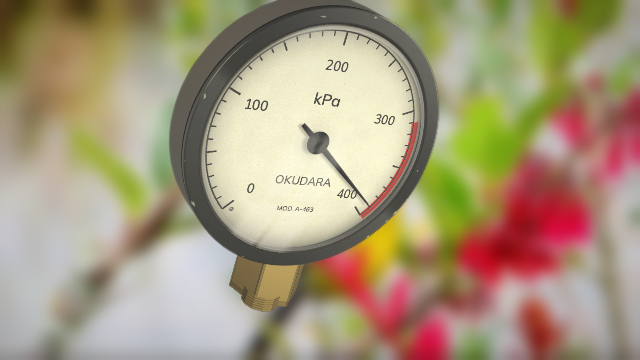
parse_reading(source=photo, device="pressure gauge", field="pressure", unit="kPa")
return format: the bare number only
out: 390
